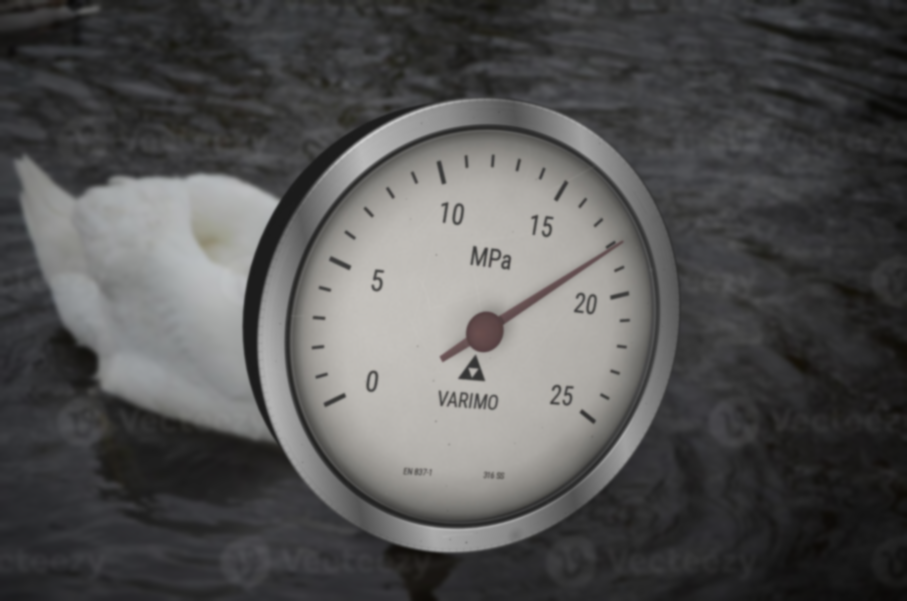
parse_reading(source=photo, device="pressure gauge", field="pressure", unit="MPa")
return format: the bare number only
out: 18
